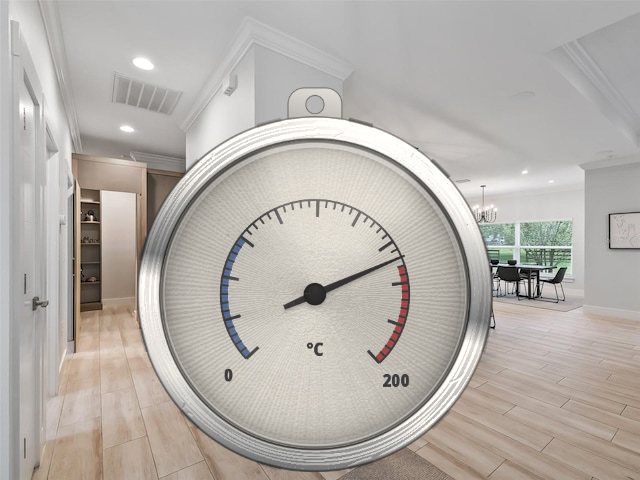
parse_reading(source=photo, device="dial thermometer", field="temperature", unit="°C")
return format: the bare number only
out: 148
